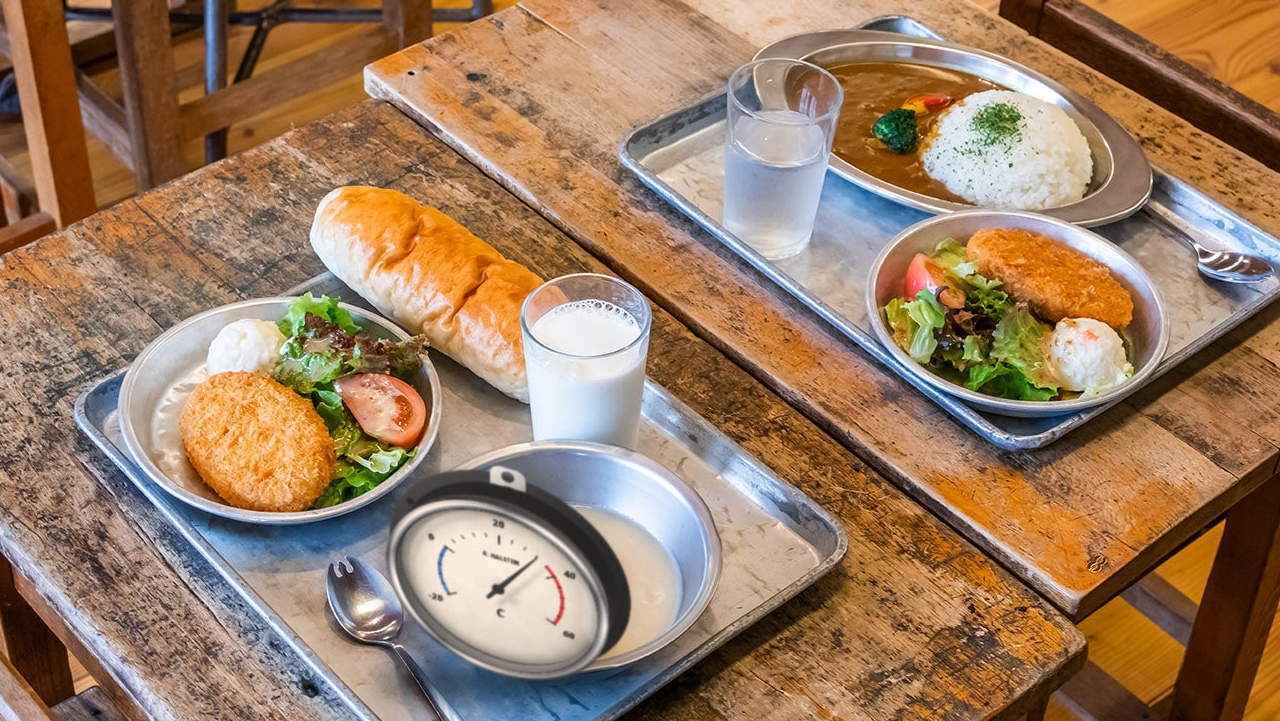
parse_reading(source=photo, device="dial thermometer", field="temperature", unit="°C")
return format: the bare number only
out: 32
